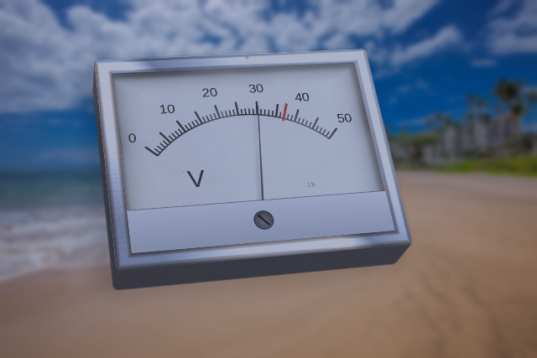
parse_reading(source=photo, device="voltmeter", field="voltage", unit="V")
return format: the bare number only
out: 30
